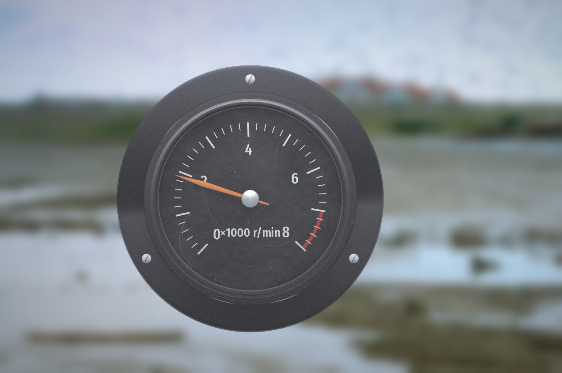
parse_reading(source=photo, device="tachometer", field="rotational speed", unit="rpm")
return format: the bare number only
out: 1900
